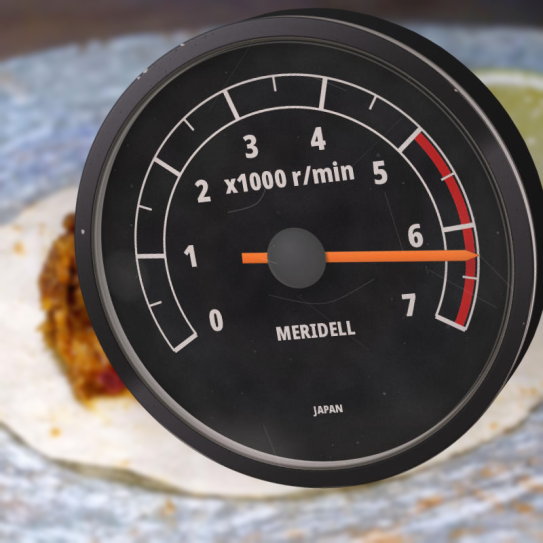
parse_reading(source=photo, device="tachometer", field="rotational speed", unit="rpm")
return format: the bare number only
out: 6250
